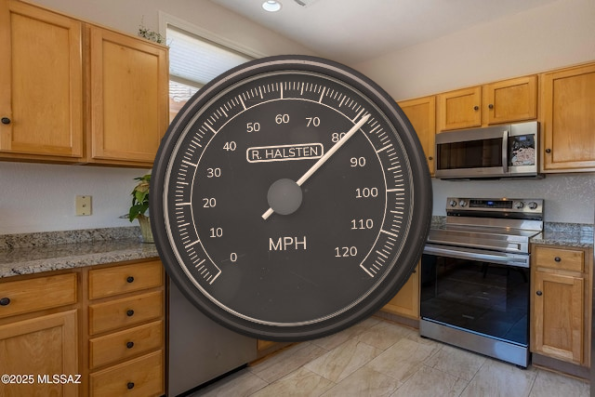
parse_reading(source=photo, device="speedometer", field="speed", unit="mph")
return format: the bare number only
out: 82
